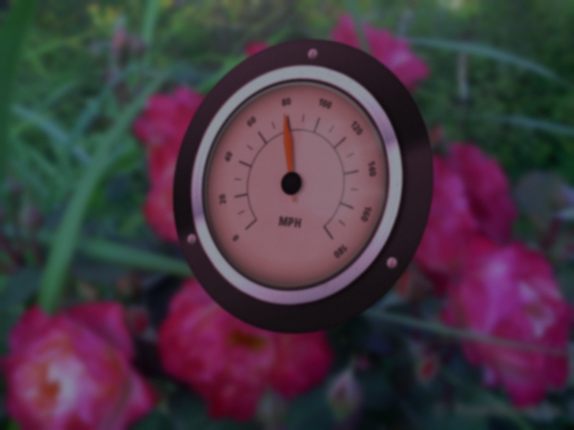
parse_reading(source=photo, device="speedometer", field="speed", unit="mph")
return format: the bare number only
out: 80
